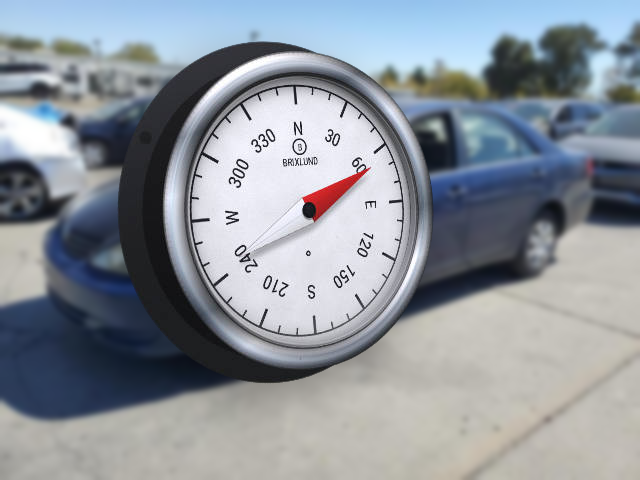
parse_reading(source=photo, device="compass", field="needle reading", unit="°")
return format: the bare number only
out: 65
